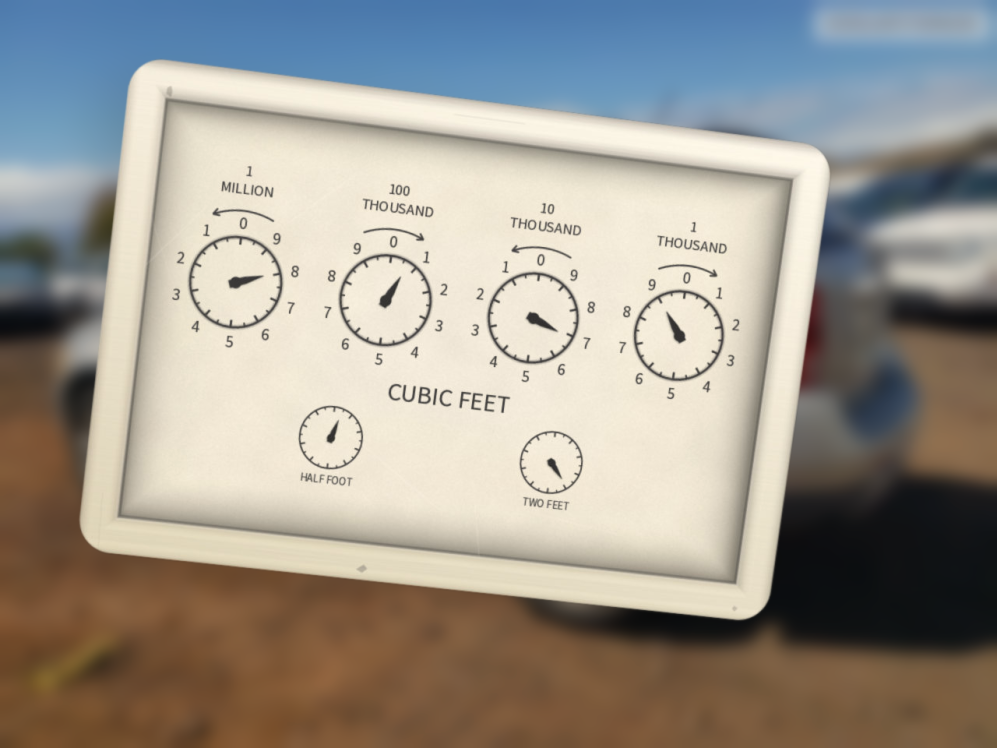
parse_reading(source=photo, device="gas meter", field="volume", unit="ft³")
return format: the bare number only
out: 806900
